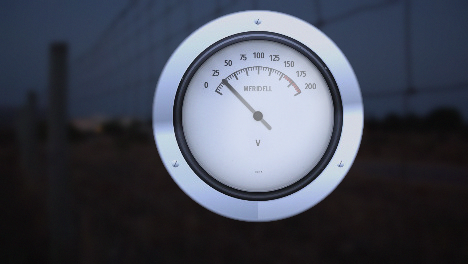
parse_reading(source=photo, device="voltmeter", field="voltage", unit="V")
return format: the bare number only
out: 25
